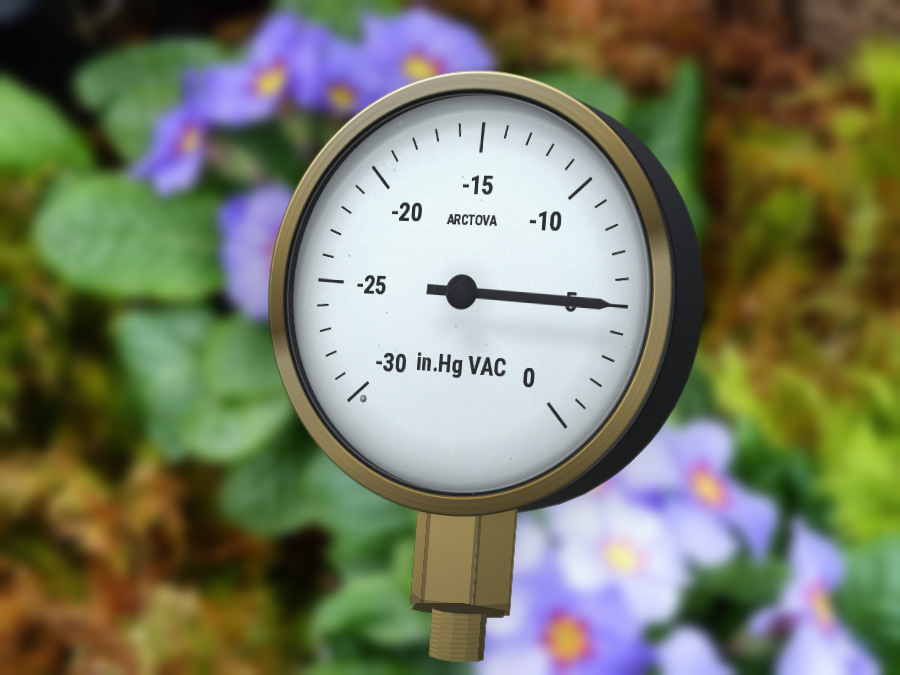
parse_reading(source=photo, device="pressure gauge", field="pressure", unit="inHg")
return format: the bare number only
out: -5
